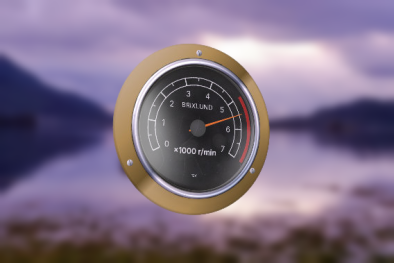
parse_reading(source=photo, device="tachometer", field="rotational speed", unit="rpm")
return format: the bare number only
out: 5500
